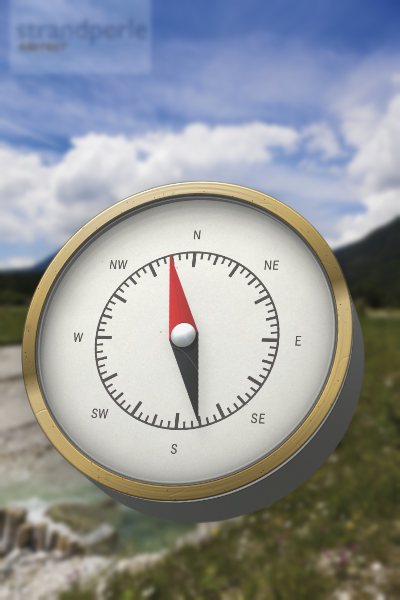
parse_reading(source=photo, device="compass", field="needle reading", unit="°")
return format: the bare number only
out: 345
